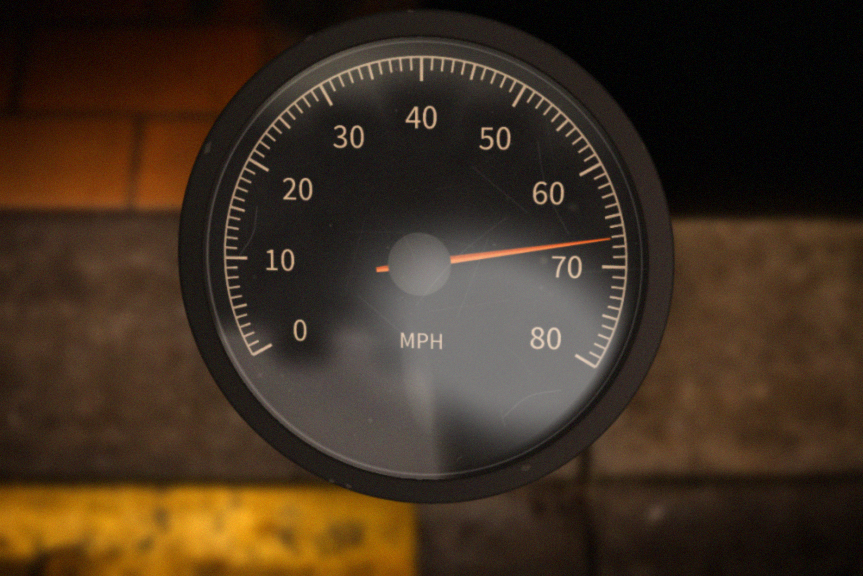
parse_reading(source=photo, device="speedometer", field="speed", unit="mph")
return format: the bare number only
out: 67
